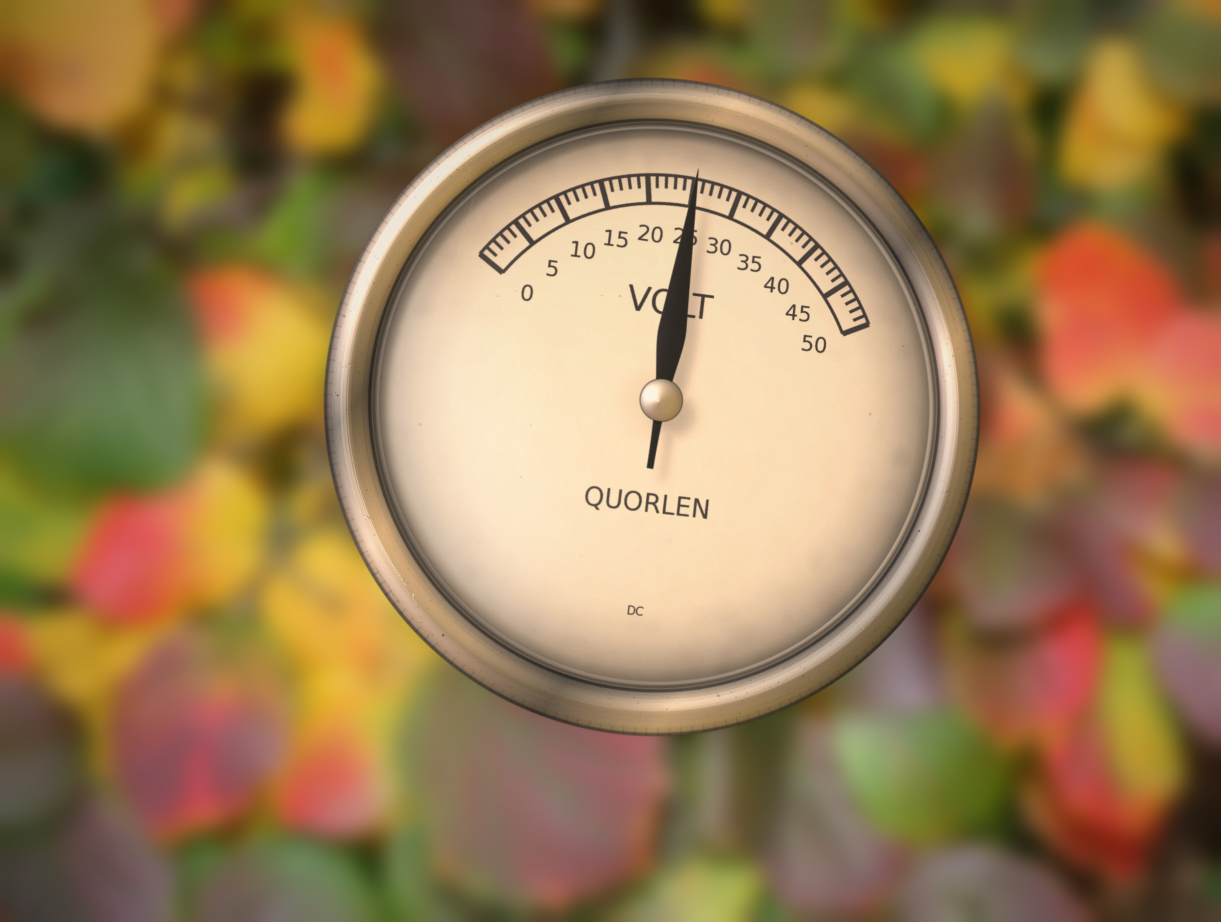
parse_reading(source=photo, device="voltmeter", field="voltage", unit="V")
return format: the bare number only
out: 25
